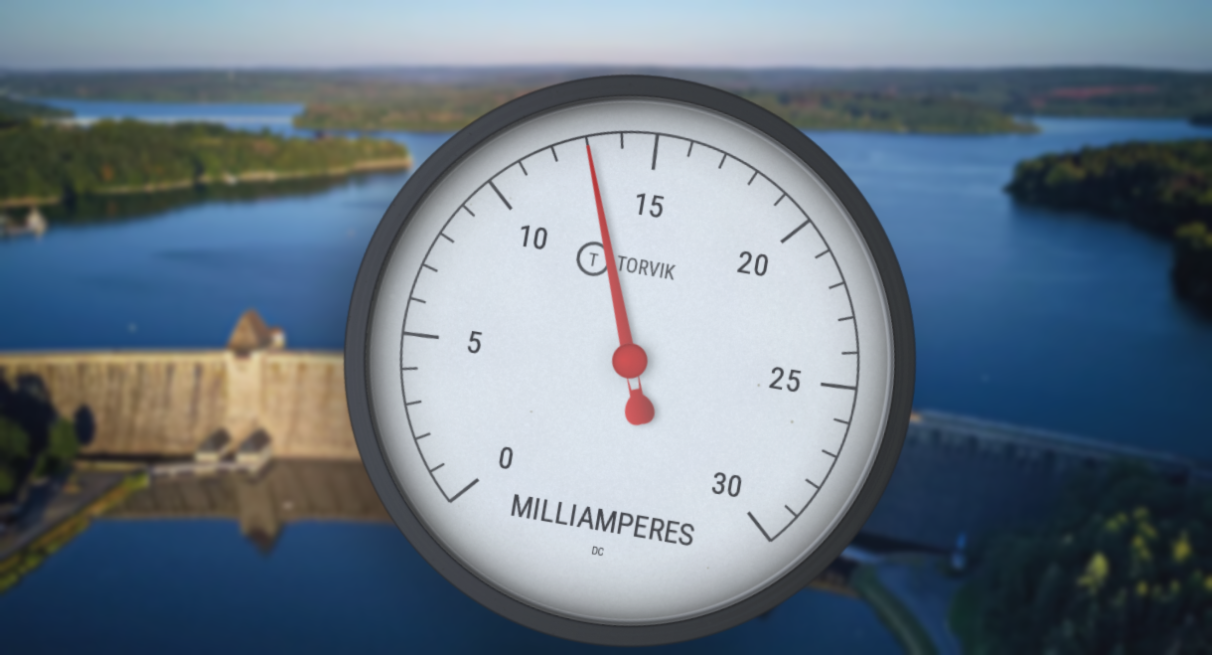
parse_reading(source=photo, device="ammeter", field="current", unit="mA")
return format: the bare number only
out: 13
